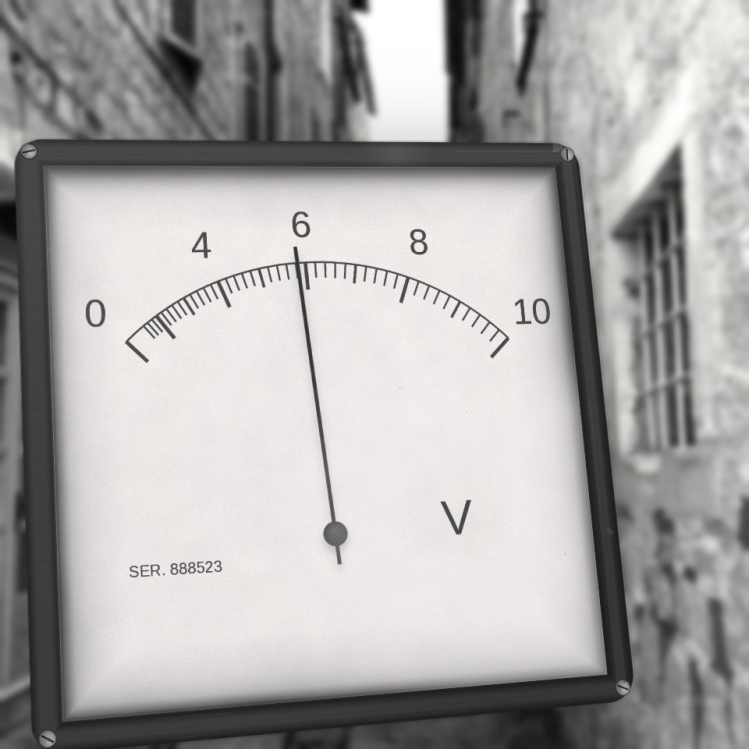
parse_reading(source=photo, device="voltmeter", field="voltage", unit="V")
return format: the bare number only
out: 5.8
